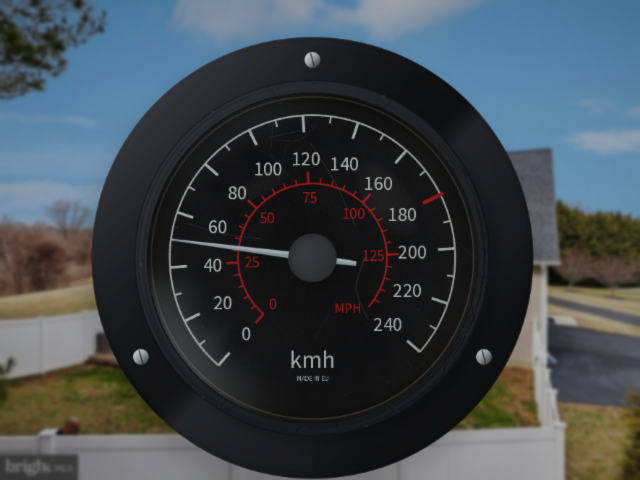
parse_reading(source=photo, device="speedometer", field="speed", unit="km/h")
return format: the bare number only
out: 50
